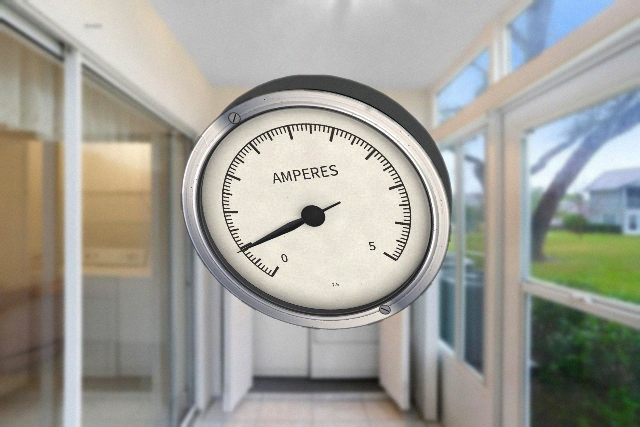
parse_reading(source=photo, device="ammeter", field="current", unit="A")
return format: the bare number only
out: 0.5
